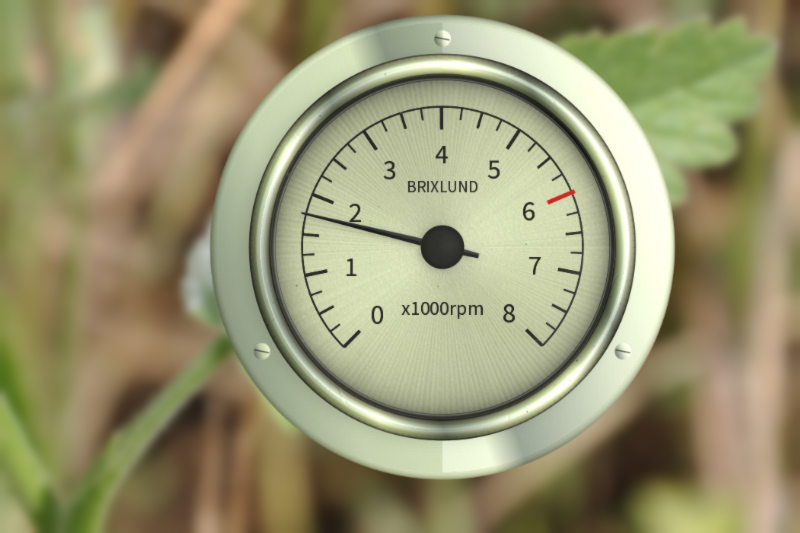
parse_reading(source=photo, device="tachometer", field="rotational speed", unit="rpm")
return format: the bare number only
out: 1750
